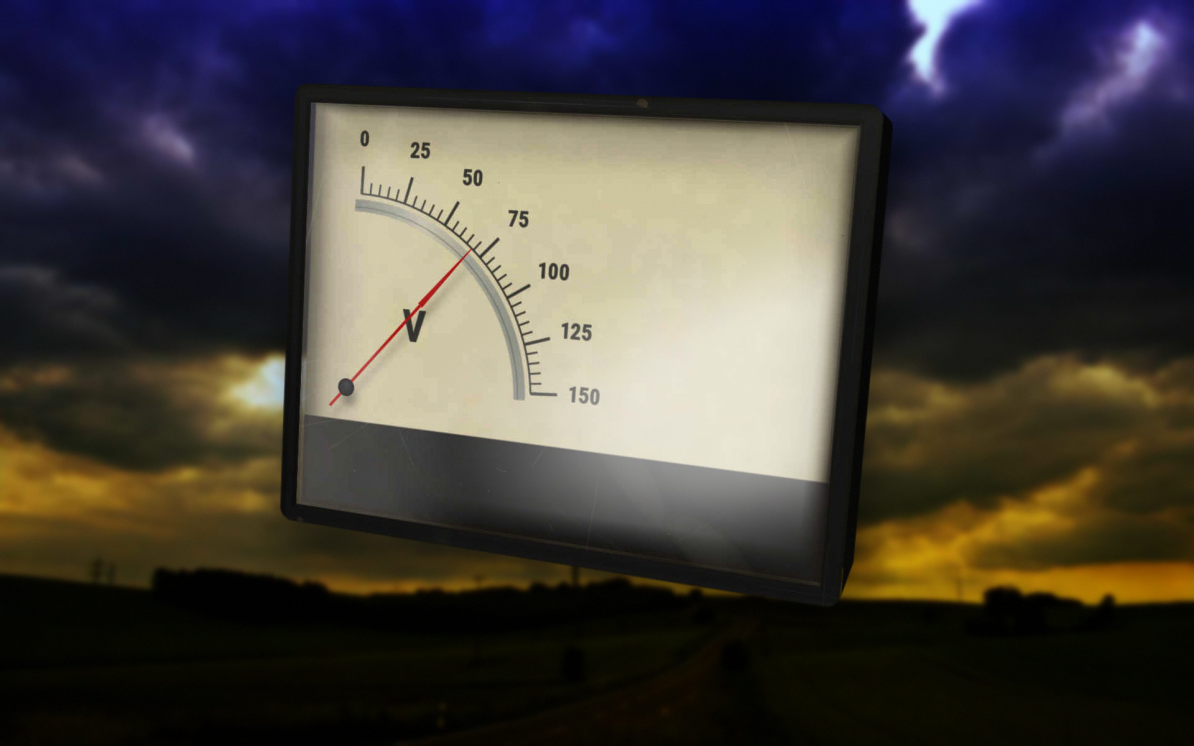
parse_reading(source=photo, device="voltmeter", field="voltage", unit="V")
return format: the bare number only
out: 70
